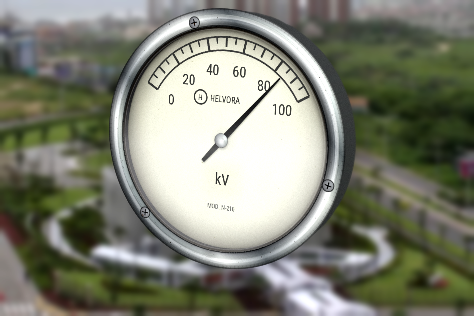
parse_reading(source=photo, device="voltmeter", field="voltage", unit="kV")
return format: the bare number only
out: 85
